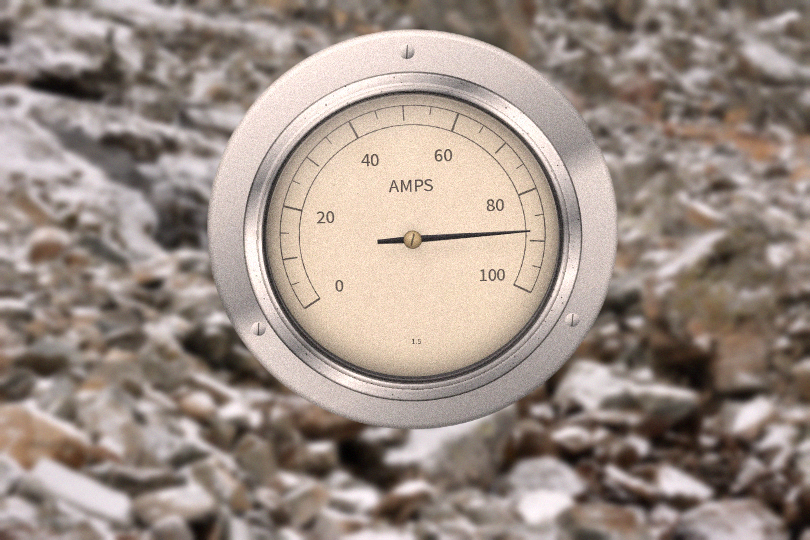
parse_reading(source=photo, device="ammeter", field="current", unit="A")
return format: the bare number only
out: 87.5
